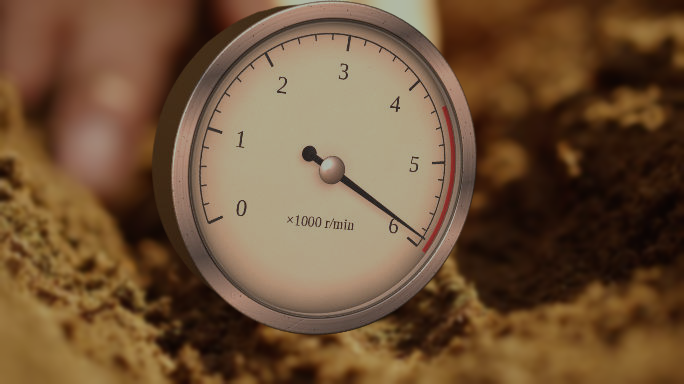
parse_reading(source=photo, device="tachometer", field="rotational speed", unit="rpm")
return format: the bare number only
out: 5900
